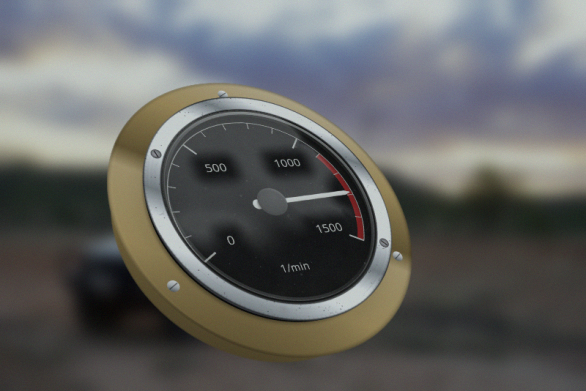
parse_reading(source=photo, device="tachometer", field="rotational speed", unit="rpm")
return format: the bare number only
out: 1300
